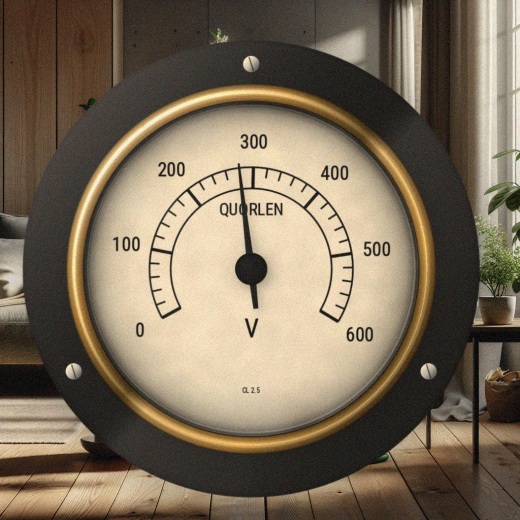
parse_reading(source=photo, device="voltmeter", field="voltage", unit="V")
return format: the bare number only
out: 280
